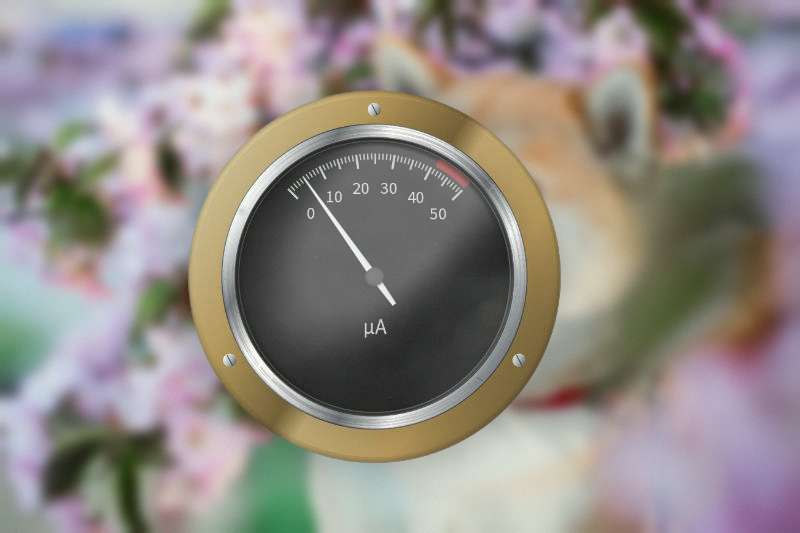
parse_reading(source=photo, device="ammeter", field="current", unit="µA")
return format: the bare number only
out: 5
